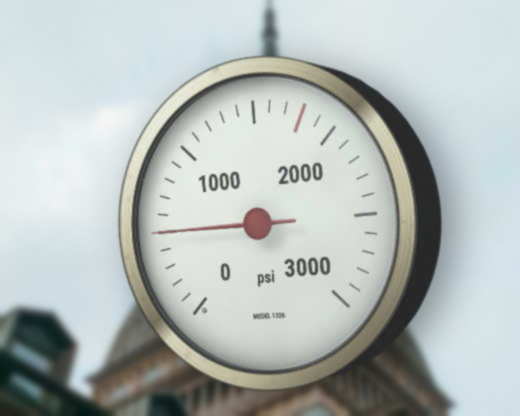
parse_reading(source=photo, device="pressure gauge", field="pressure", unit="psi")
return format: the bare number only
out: 500
